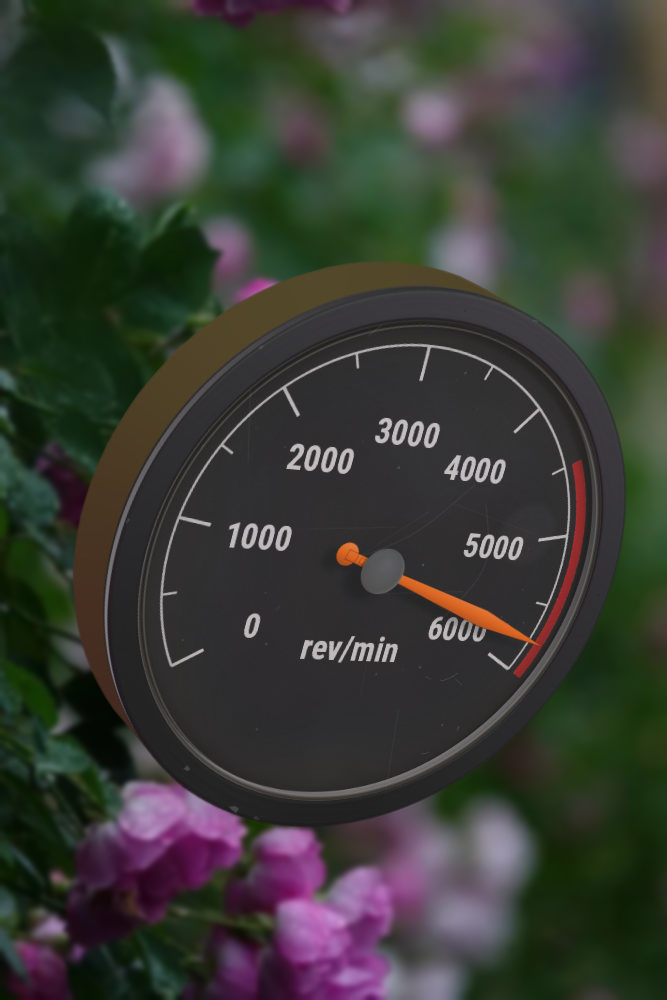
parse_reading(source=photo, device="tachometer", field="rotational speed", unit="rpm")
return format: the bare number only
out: 5750
